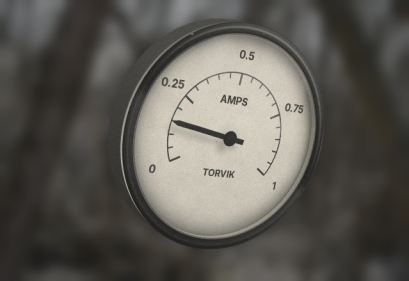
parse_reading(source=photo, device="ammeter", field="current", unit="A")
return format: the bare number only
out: 0.15
